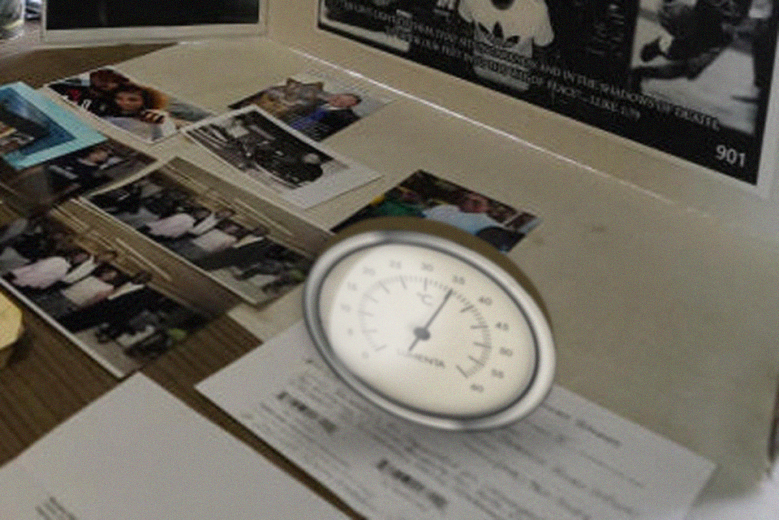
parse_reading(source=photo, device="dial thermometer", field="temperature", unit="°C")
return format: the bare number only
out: 35
